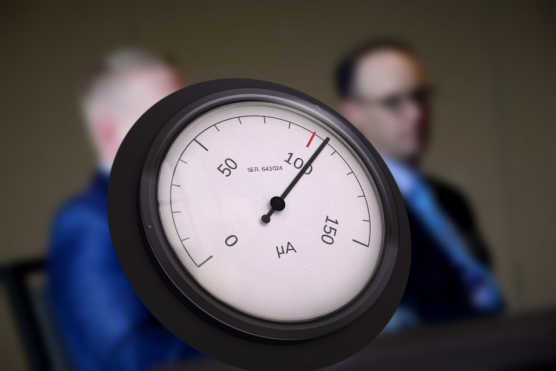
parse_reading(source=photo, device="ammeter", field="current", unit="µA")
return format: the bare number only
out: 105
